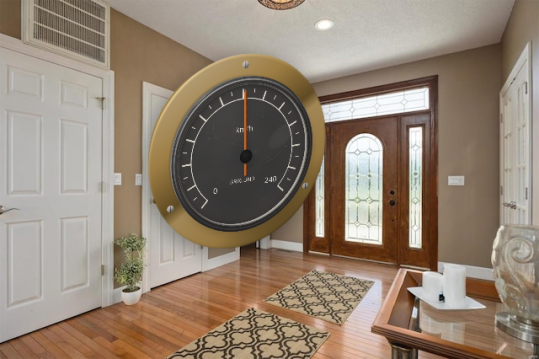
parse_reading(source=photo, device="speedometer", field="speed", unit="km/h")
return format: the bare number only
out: 120
